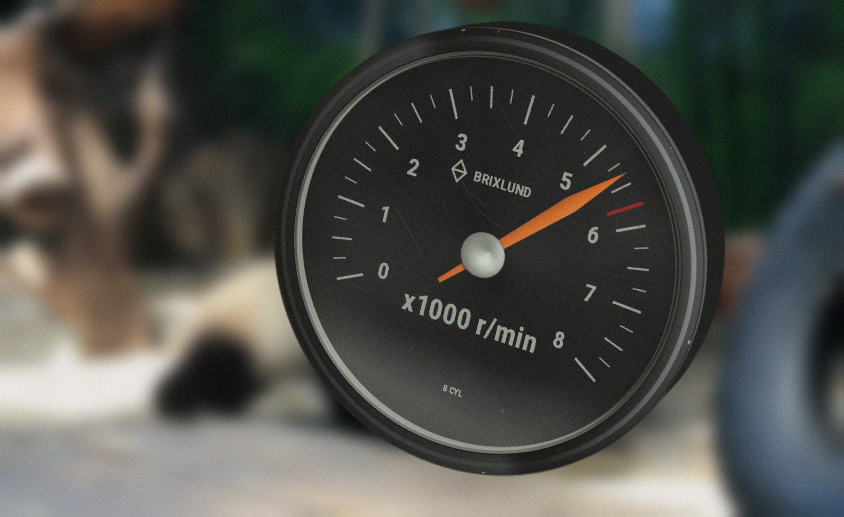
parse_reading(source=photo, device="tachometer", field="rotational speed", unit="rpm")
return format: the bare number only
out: 5375
